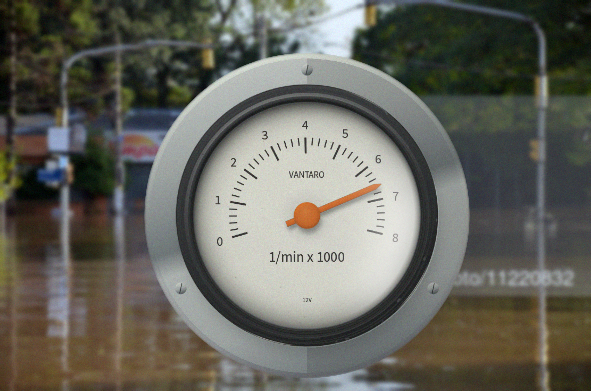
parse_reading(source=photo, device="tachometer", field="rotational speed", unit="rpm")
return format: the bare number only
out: 6600
